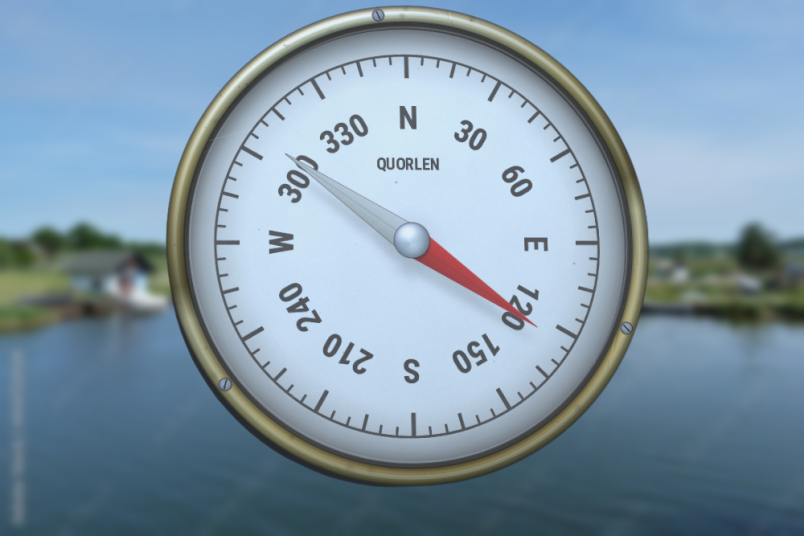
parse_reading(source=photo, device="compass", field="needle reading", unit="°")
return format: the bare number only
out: 125
